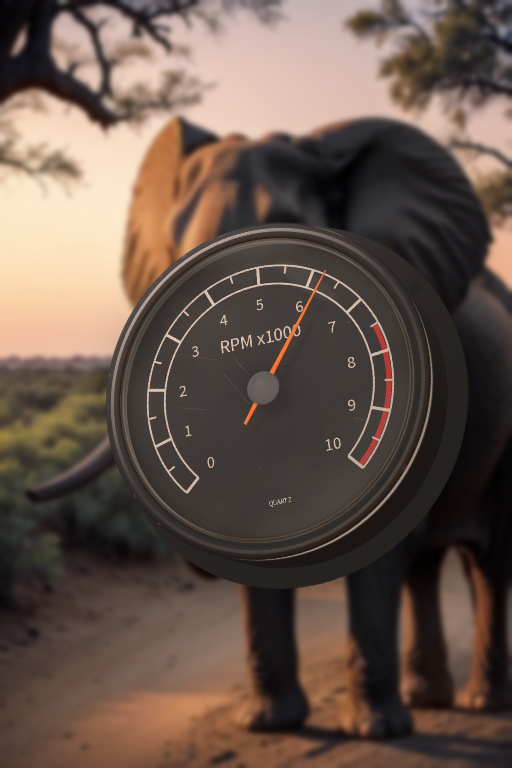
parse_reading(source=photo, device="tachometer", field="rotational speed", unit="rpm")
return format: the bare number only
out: 6250
